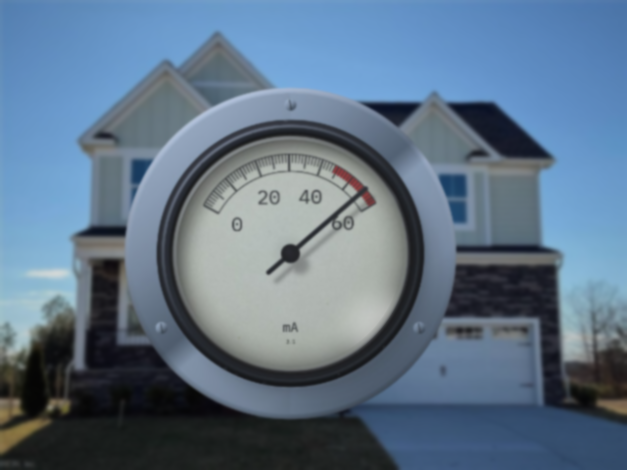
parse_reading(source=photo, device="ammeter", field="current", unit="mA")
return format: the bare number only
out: 55
